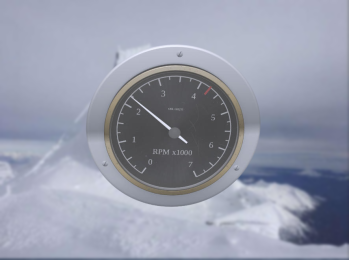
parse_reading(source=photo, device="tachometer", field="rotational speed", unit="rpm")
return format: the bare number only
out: 2250
